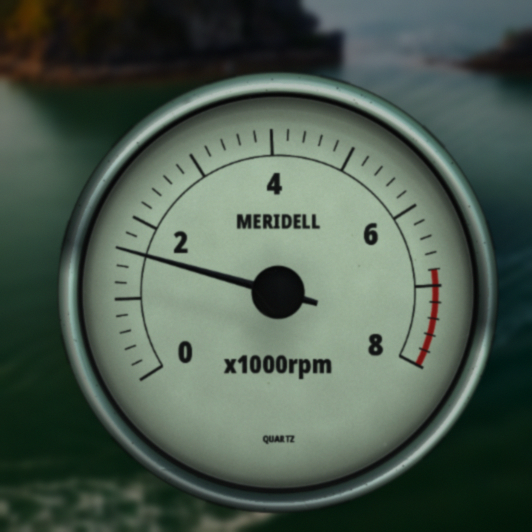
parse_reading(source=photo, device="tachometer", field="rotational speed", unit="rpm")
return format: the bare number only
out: 1600
